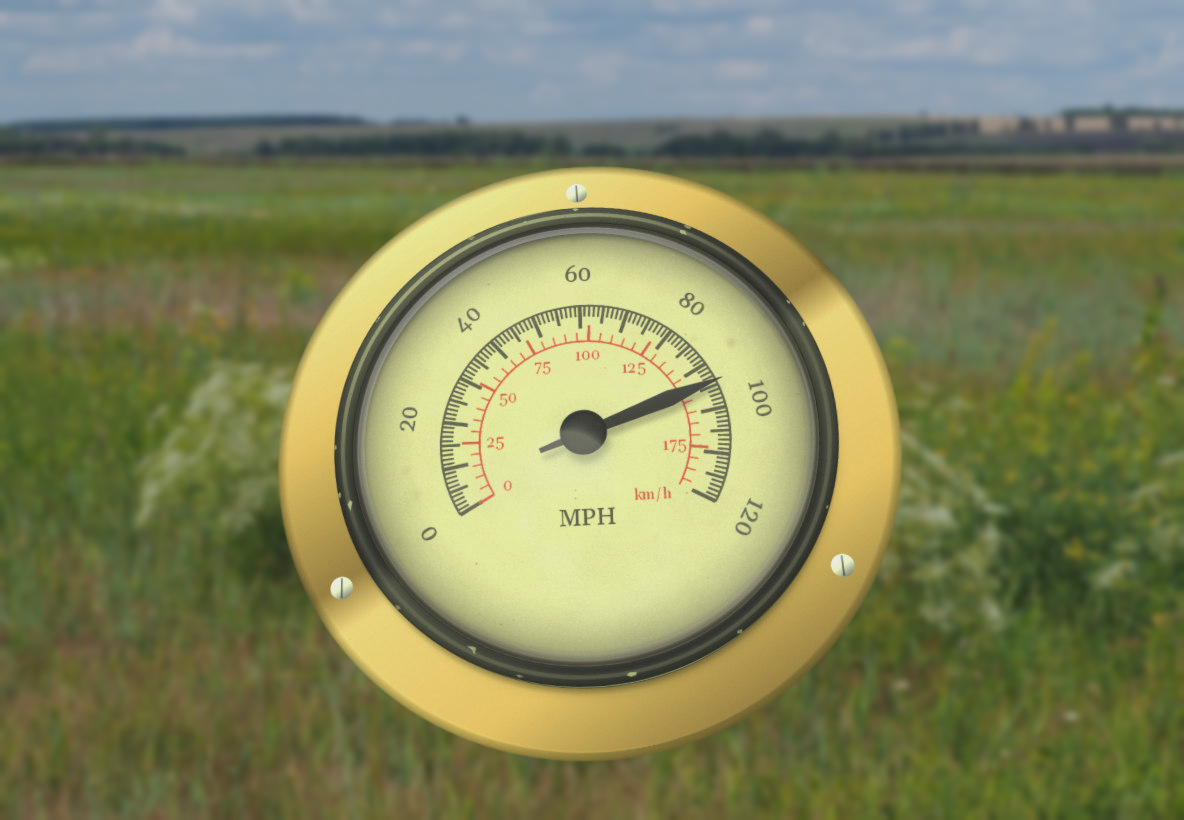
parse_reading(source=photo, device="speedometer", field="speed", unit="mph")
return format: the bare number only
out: 95
